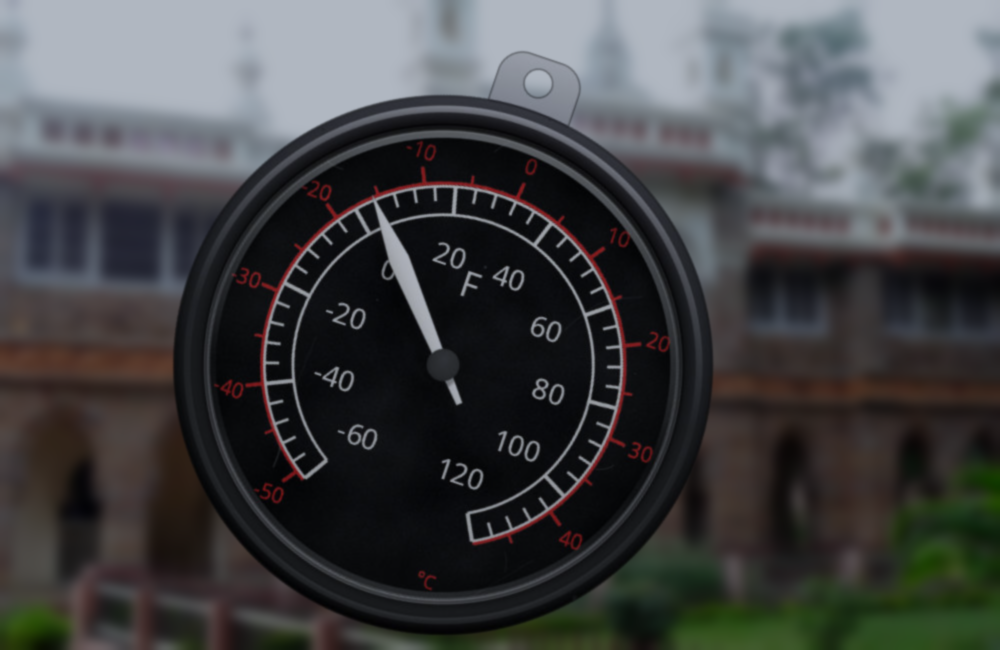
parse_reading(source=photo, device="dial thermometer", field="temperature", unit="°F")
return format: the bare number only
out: 4
